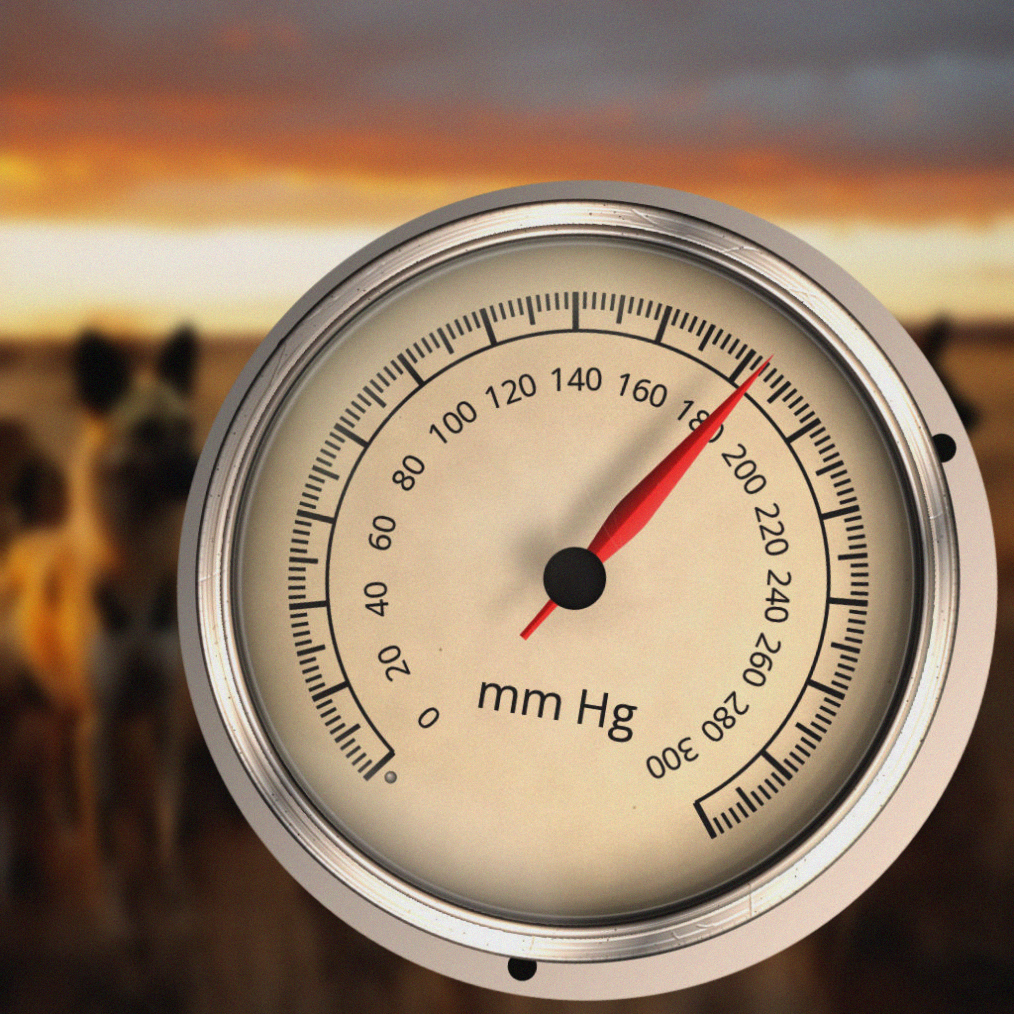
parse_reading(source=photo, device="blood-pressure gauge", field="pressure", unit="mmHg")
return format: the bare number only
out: 184
